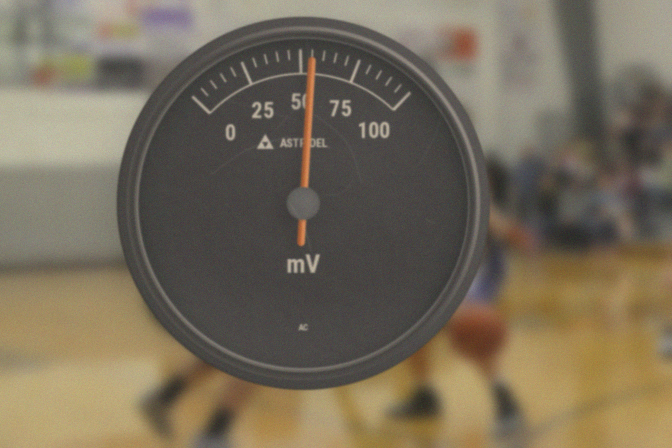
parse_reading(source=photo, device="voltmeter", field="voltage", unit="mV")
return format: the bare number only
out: 55
